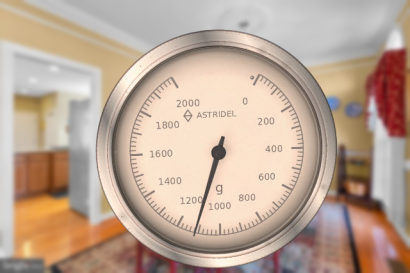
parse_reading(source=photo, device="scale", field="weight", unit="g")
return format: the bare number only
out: 1120
